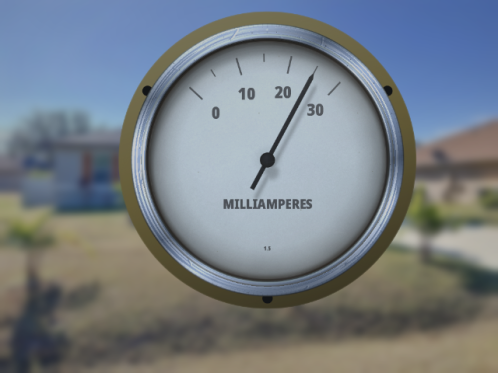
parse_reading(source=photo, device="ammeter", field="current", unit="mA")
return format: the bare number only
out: 25
